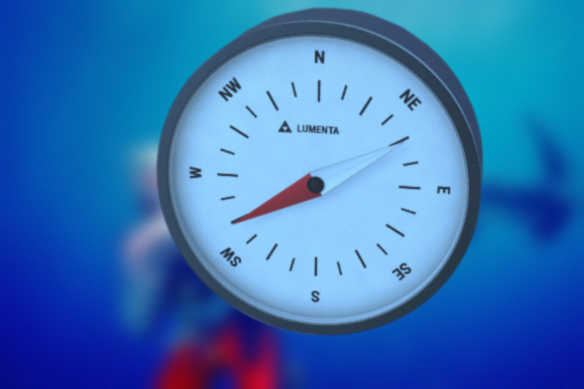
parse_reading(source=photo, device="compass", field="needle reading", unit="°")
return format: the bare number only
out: 240
